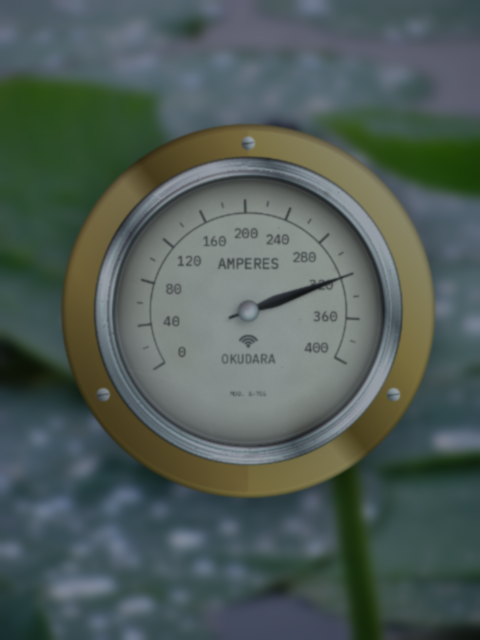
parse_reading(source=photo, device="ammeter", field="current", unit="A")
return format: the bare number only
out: 320
